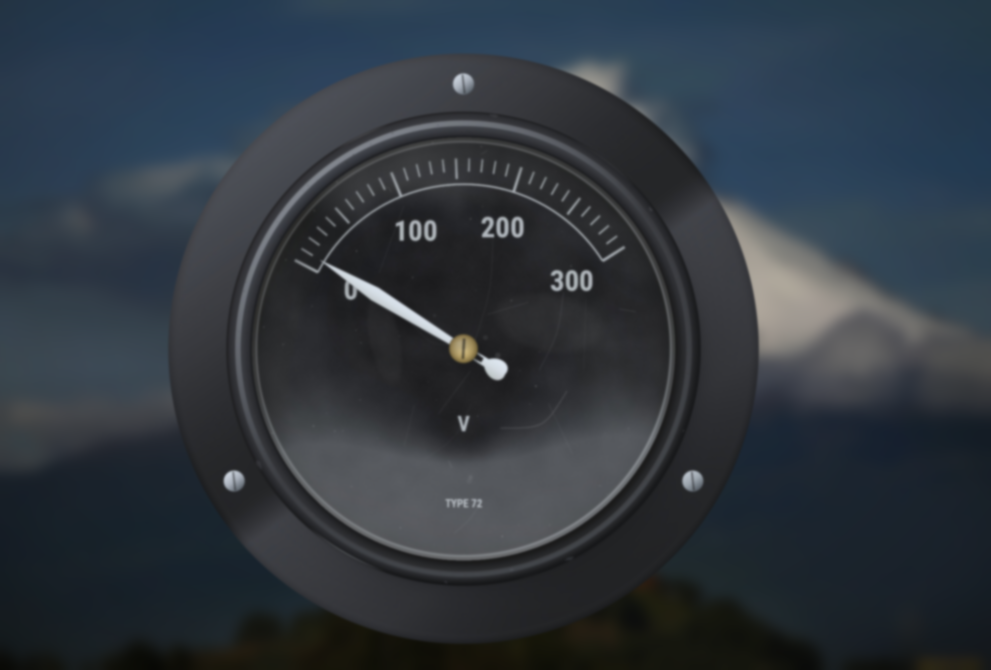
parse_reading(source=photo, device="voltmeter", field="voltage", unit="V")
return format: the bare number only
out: 10
